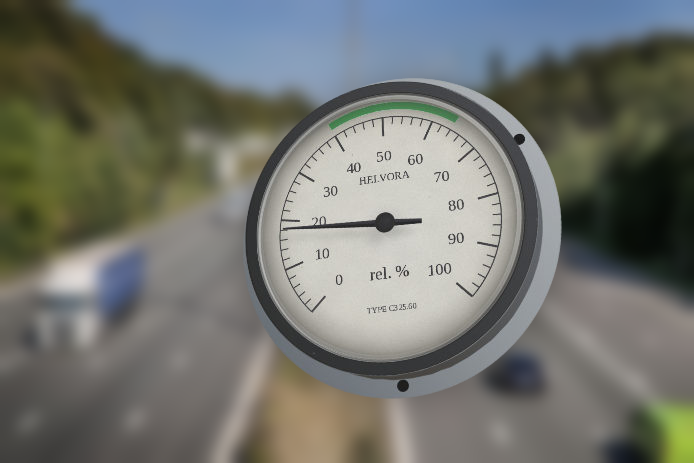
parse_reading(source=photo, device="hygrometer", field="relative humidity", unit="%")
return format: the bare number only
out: 18
